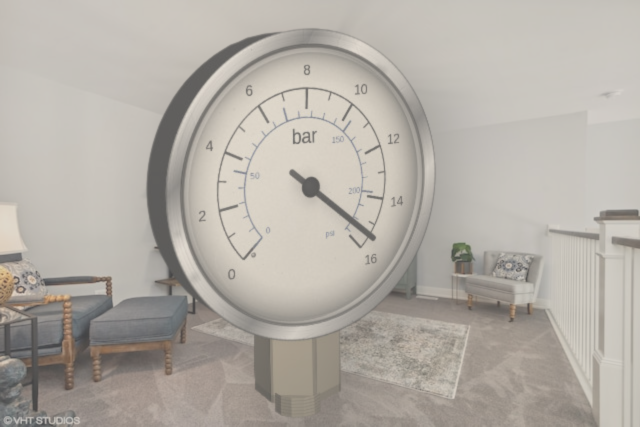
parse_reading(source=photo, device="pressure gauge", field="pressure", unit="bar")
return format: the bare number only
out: 15.5
